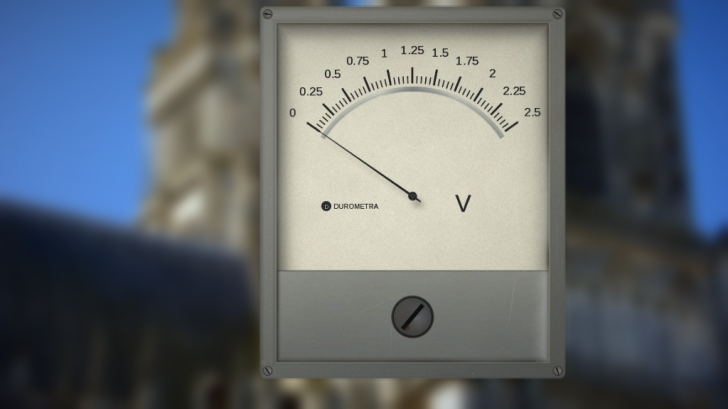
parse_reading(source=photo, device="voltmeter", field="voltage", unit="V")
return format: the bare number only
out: 0
